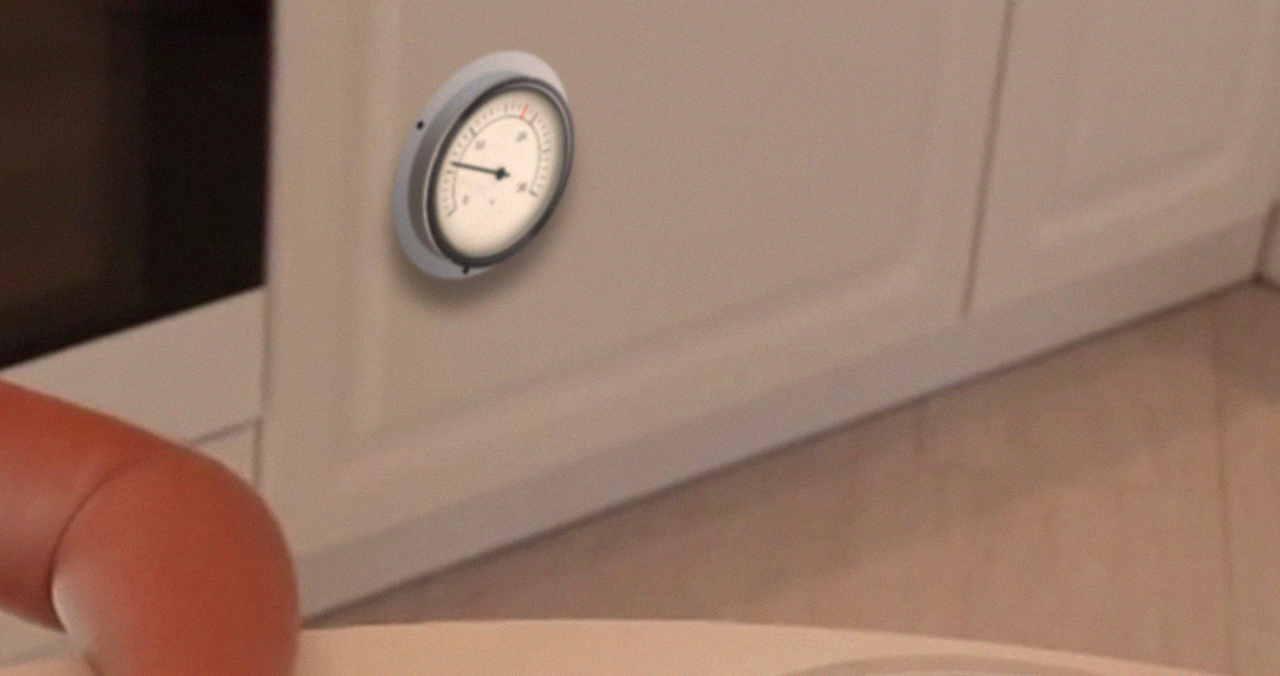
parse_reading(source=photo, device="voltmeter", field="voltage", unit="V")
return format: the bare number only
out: 6
